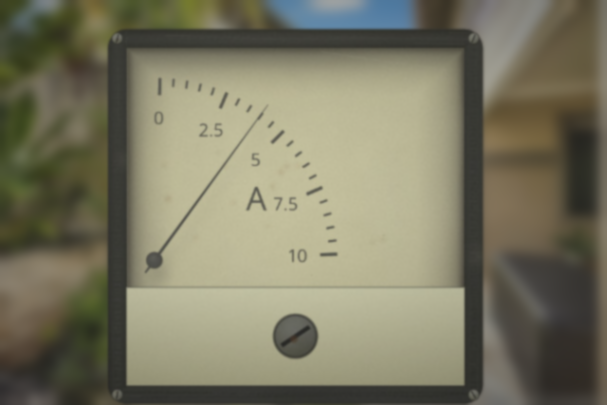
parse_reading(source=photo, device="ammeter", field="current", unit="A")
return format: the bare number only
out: 4
